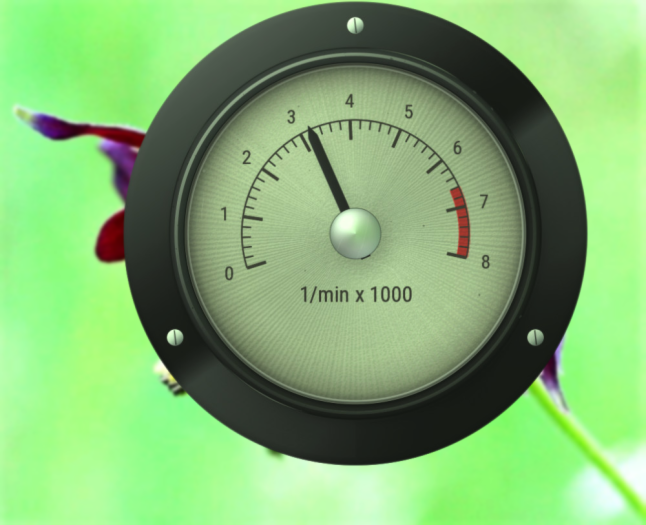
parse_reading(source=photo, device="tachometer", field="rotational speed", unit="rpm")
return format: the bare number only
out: 3200
